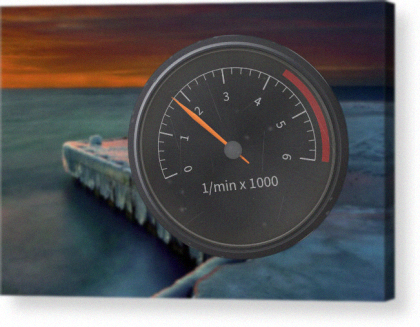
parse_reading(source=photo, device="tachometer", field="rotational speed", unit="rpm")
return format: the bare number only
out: 1800
